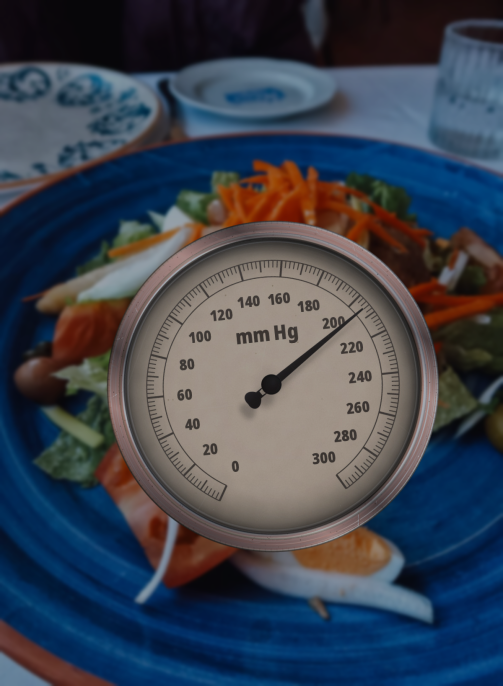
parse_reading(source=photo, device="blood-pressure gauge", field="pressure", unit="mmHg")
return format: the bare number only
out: 206
